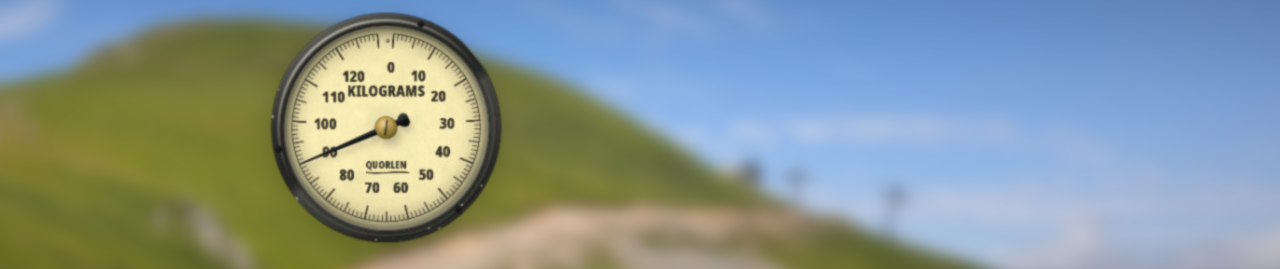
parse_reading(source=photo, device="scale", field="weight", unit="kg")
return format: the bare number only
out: 90
